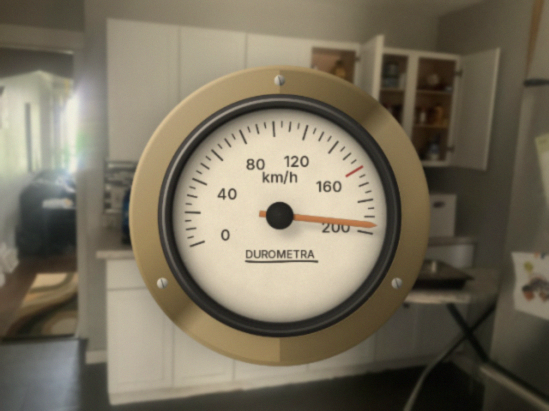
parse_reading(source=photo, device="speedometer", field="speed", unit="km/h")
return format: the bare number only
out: 195
